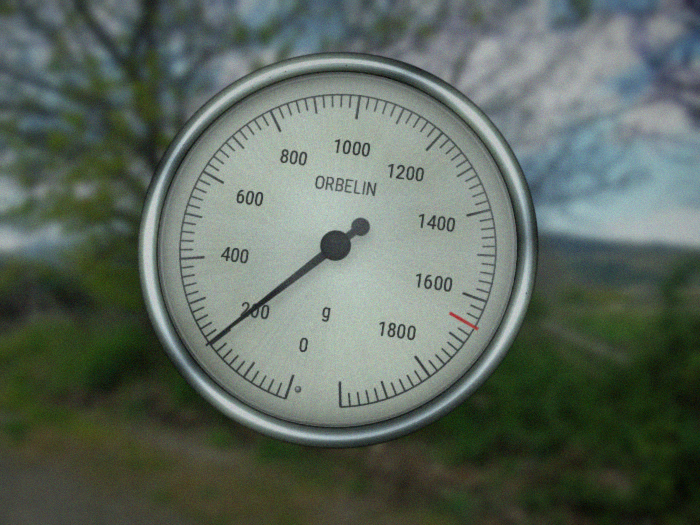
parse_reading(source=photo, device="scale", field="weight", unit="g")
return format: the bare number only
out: 200
